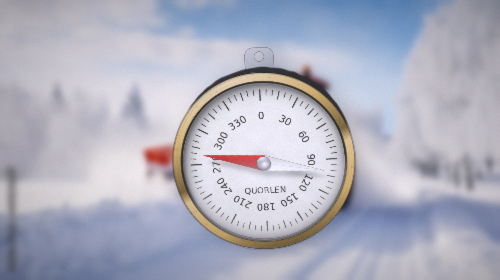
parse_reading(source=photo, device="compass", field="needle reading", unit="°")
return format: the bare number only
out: 280
